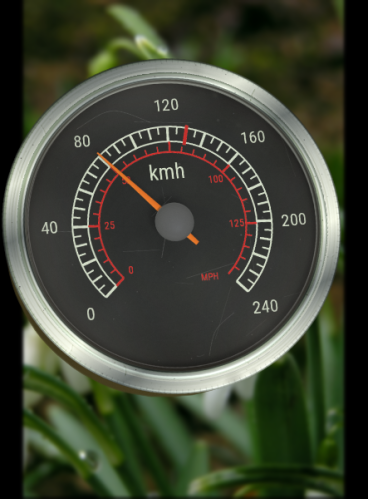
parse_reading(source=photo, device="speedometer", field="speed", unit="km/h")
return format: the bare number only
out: 80
